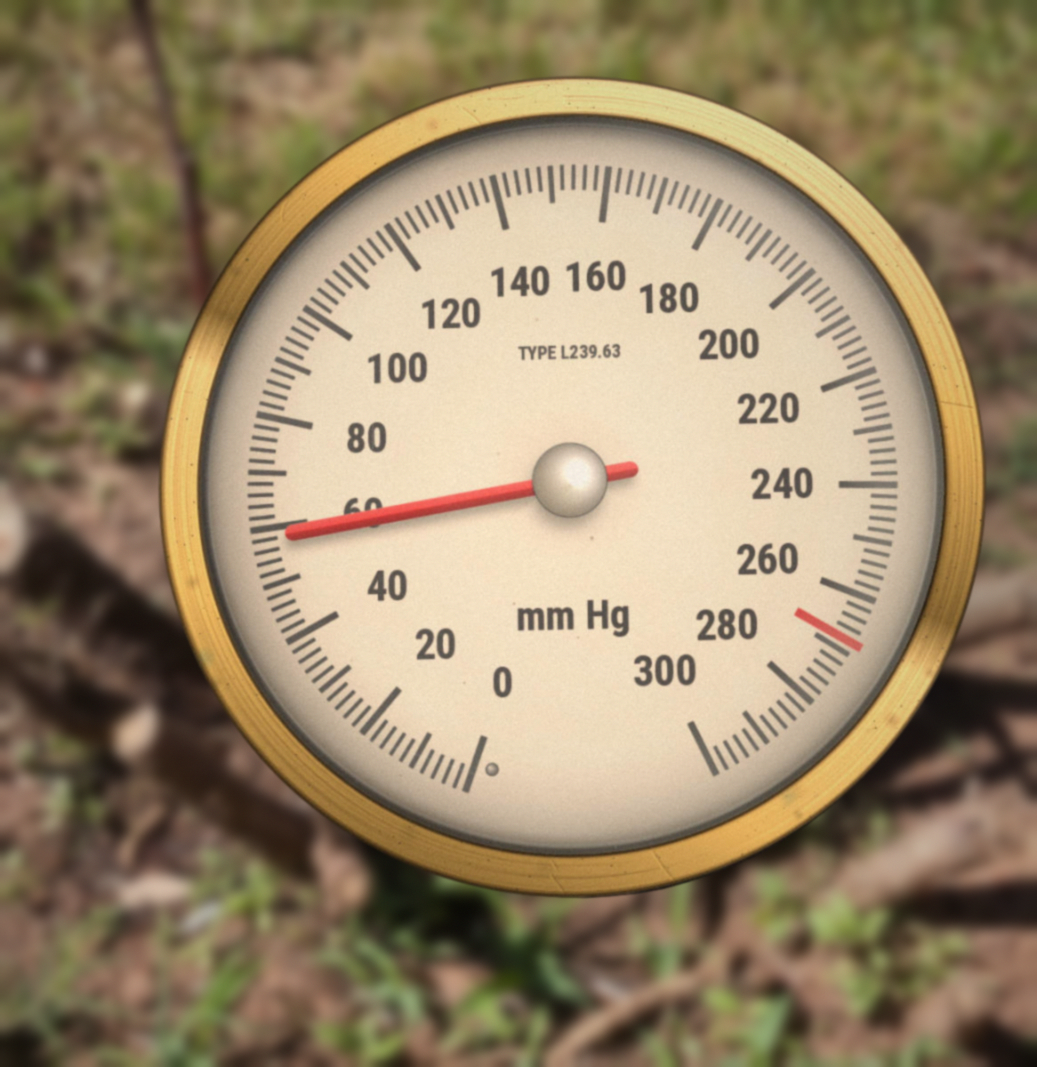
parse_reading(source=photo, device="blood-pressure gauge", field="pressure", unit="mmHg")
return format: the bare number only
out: 58
